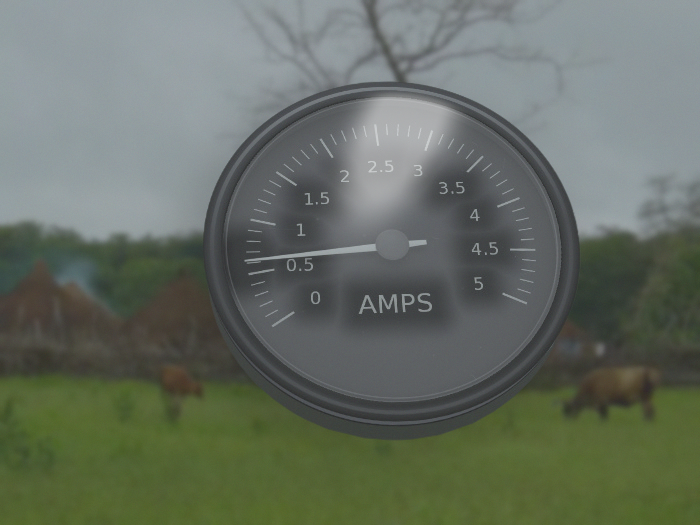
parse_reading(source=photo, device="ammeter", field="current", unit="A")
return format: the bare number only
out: 0.6
